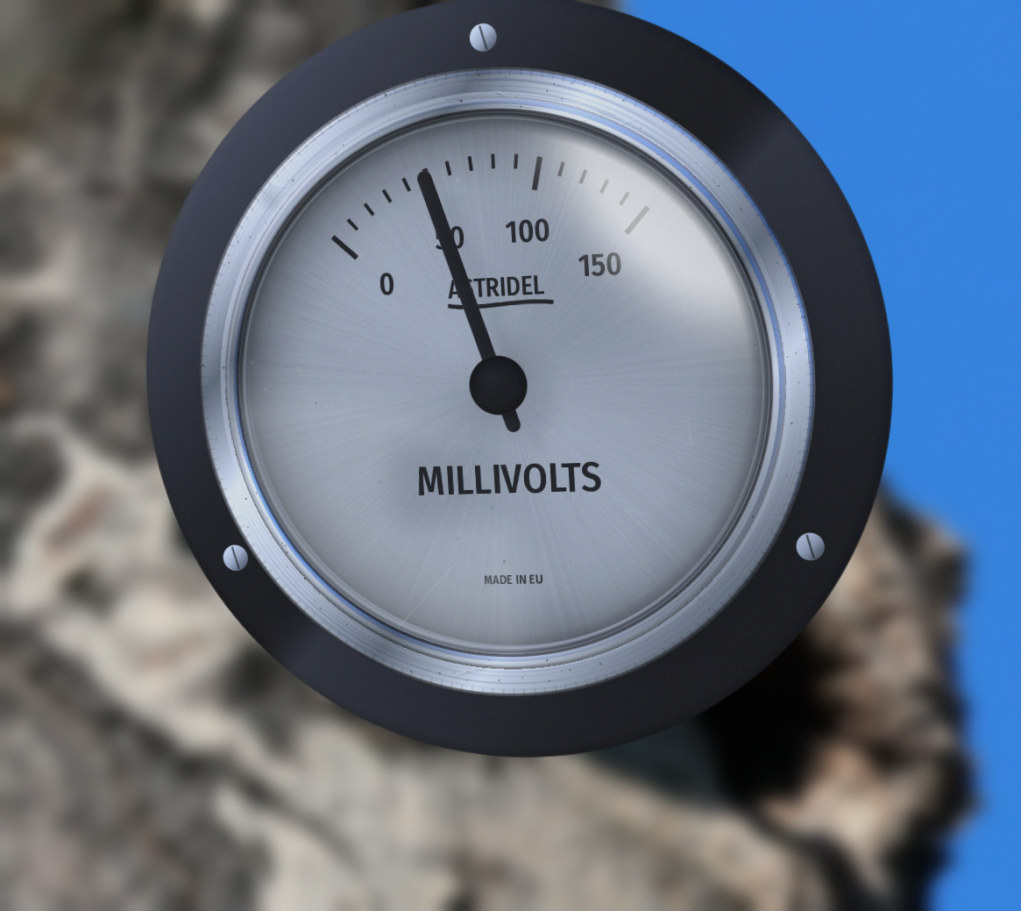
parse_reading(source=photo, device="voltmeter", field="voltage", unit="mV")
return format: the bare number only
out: 50
